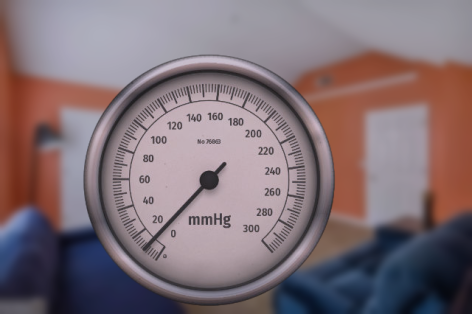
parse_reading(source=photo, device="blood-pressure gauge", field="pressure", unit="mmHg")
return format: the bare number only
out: 10
